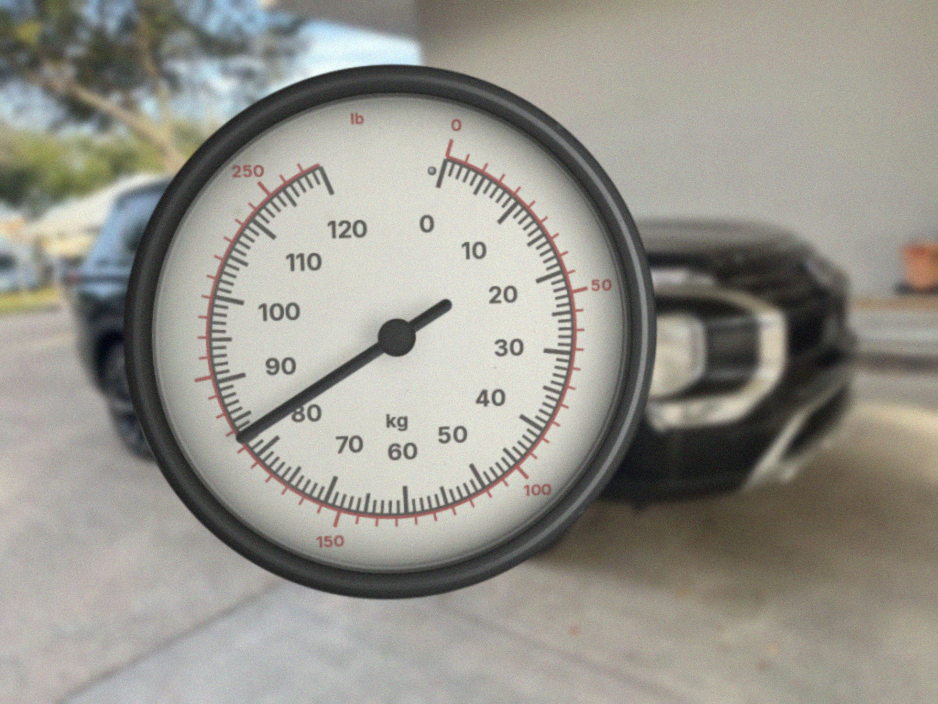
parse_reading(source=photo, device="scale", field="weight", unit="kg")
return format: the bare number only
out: 83
